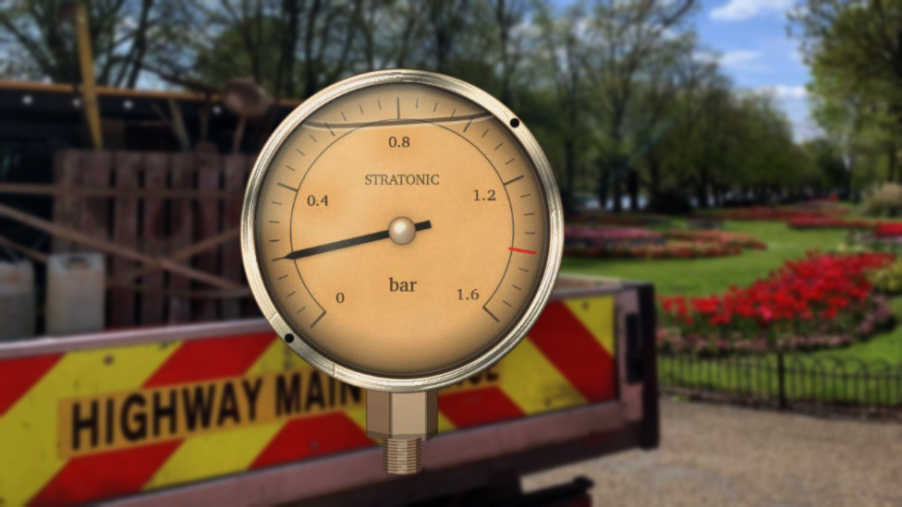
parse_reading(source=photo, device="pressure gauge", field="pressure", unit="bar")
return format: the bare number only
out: 0.2
